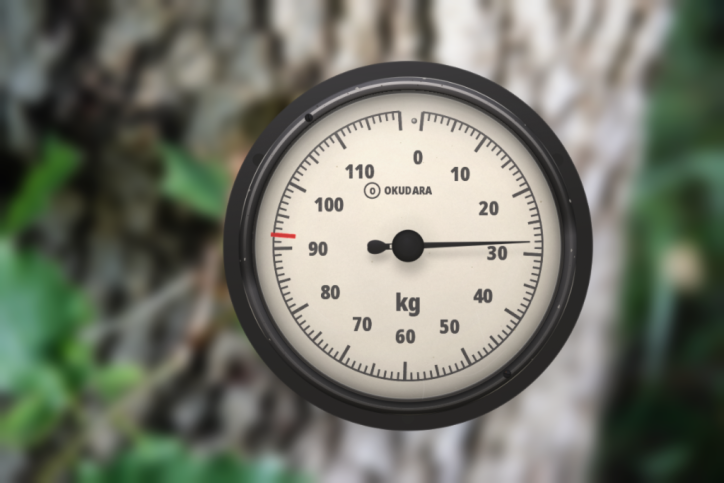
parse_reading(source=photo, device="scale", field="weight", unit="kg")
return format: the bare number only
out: 28
